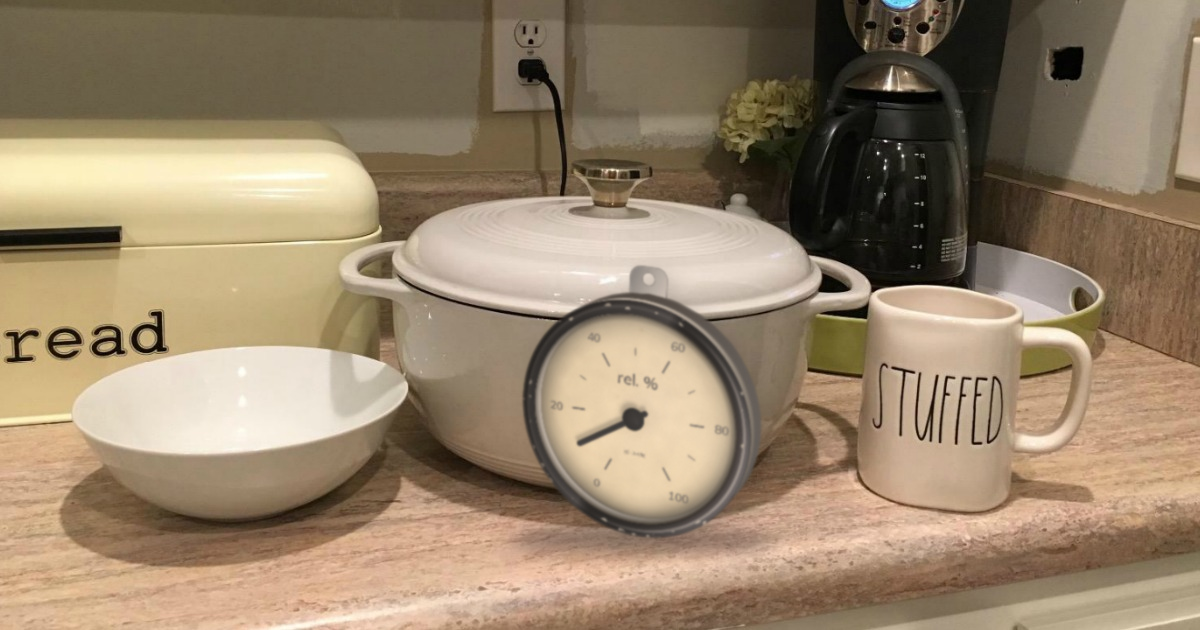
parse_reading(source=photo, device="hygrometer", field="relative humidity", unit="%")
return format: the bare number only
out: 10
